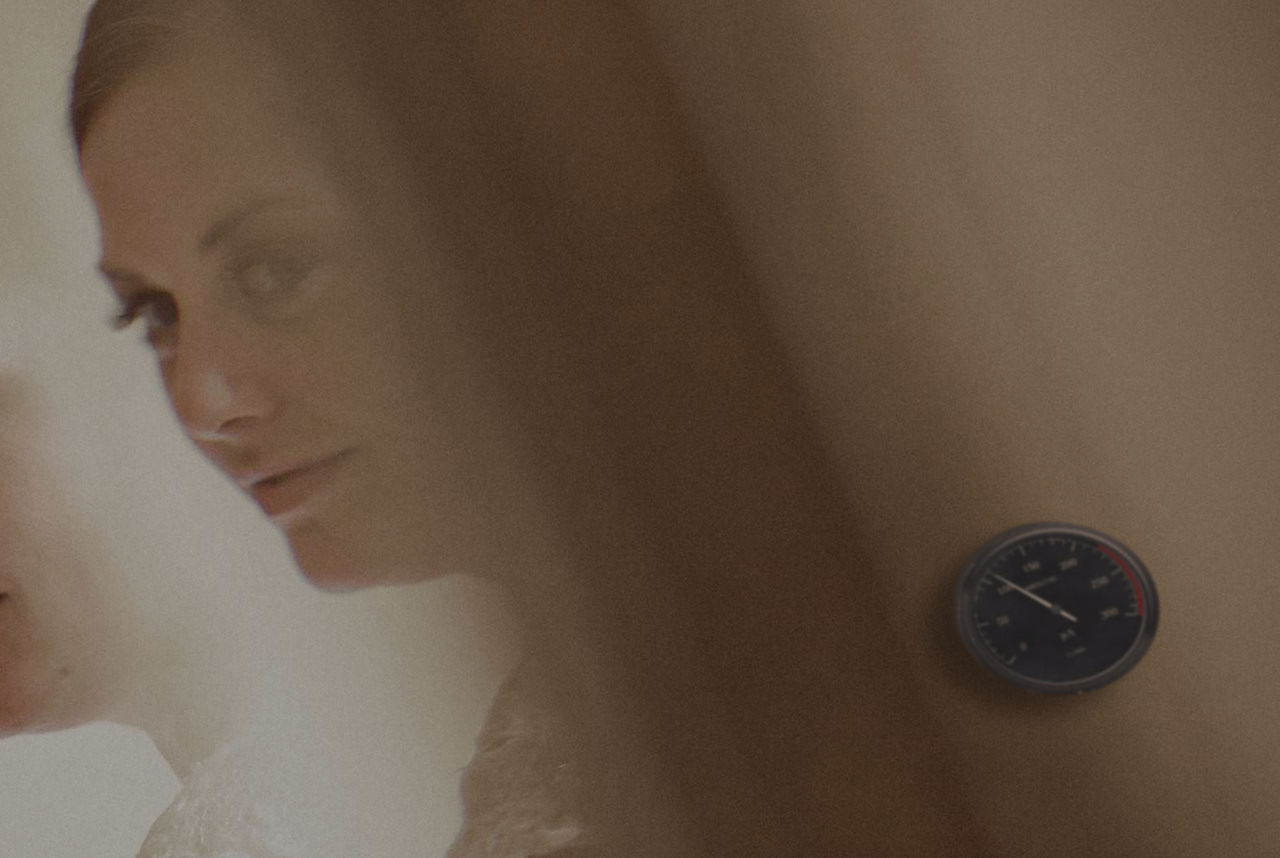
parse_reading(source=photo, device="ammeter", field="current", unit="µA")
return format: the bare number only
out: 110
